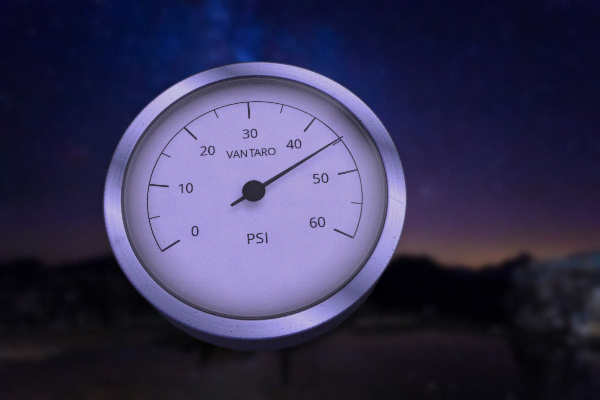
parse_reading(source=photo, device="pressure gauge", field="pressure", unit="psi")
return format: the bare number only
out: 45
